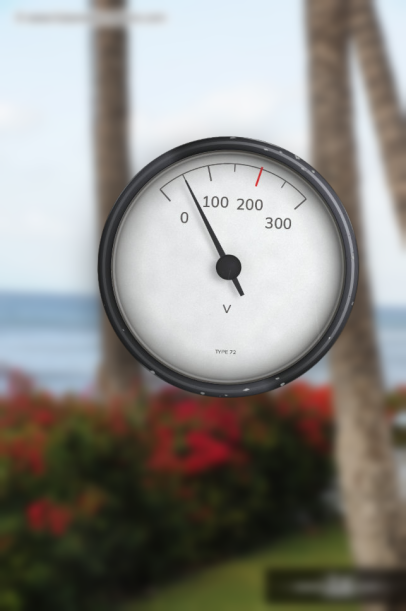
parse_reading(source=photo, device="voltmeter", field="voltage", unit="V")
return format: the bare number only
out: 50
